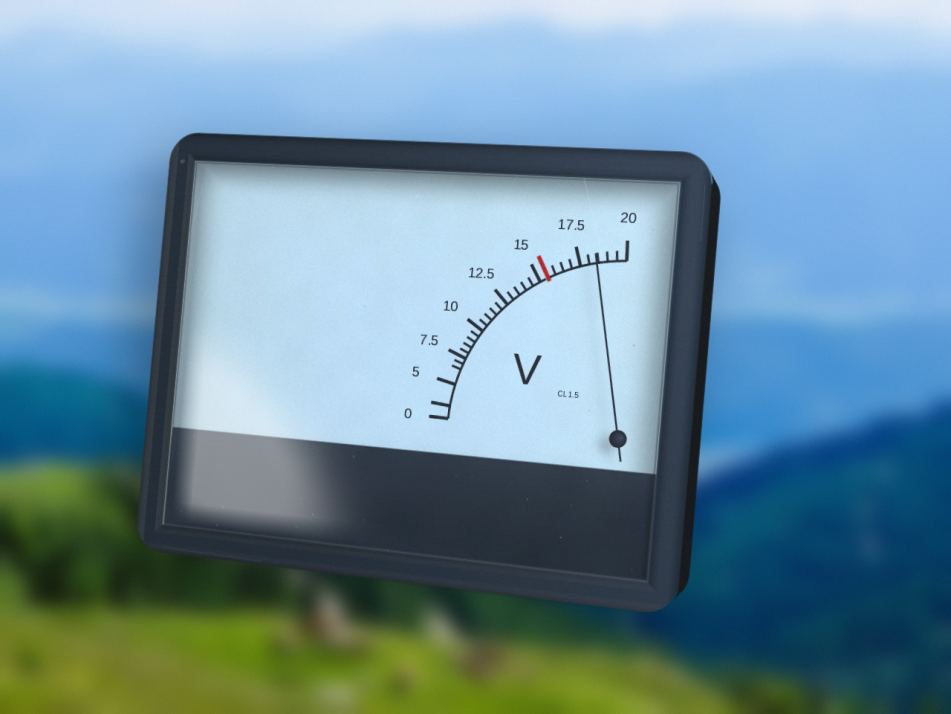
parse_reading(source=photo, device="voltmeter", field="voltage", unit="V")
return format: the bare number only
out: 18.5
